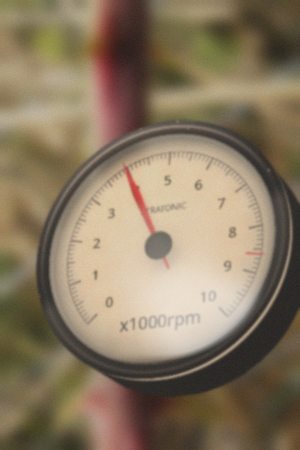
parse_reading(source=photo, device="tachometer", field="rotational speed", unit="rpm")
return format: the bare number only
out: 4000
